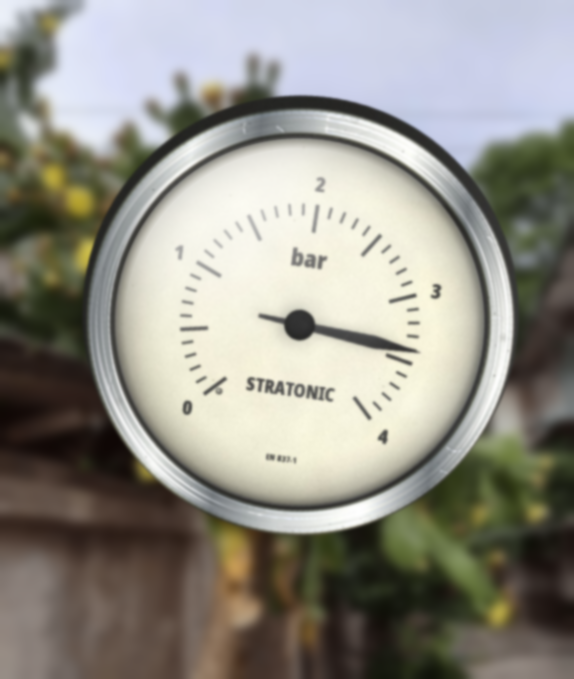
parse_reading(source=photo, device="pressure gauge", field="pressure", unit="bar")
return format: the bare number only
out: 3.4
